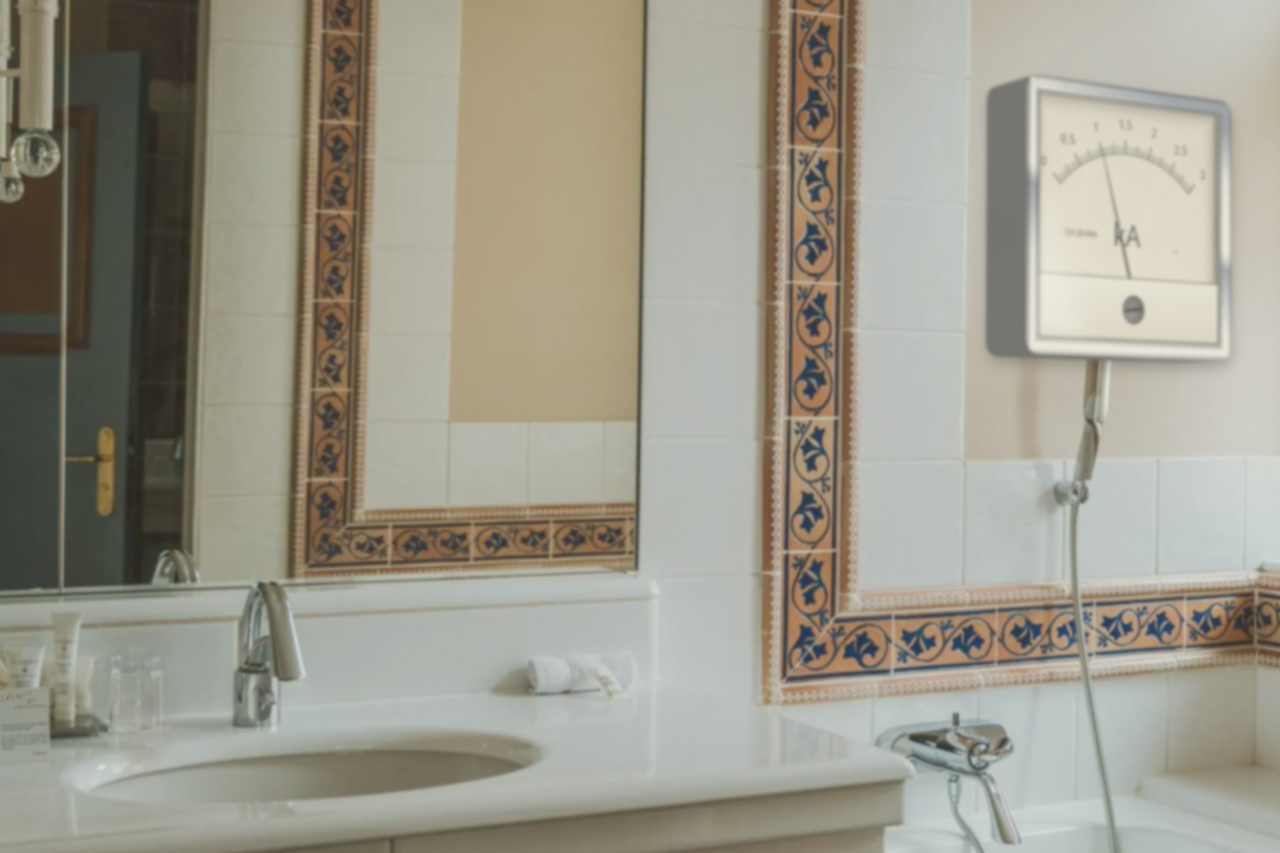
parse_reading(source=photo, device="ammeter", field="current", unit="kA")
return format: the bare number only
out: 1
